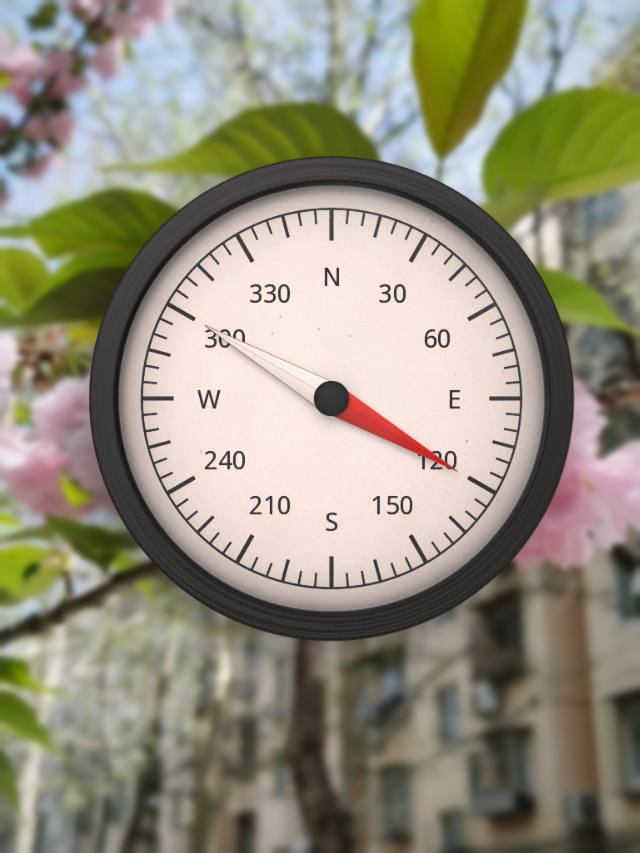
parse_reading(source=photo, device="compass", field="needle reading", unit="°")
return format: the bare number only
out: 120
